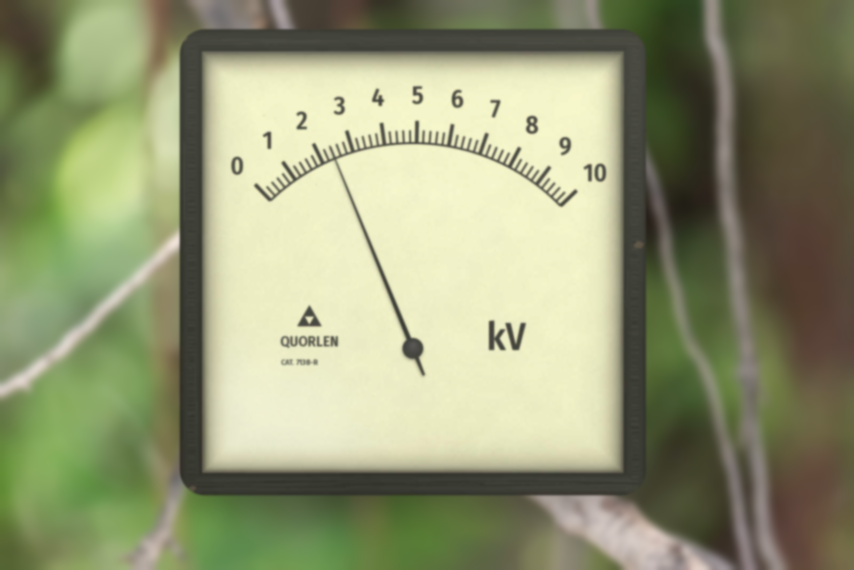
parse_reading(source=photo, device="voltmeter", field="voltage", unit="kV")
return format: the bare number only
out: 2.4
